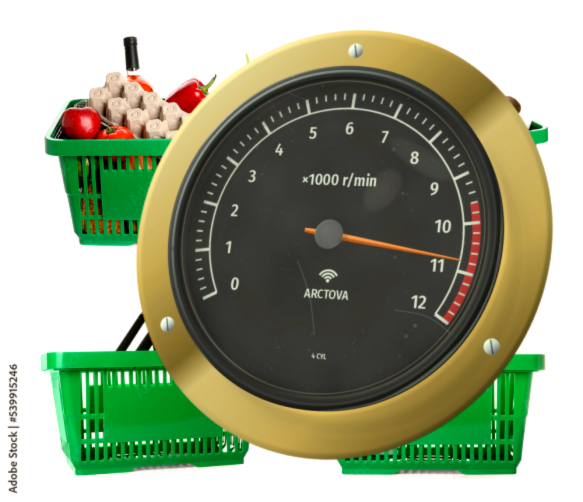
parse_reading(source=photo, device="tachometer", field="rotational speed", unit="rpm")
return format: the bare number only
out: 10800
